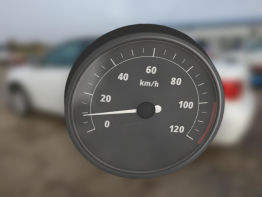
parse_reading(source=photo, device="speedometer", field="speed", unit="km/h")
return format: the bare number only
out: 10
